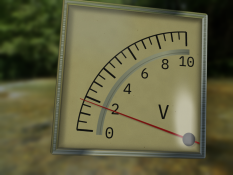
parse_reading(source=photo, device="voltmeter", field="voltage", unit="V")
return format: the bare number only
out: 1.75
